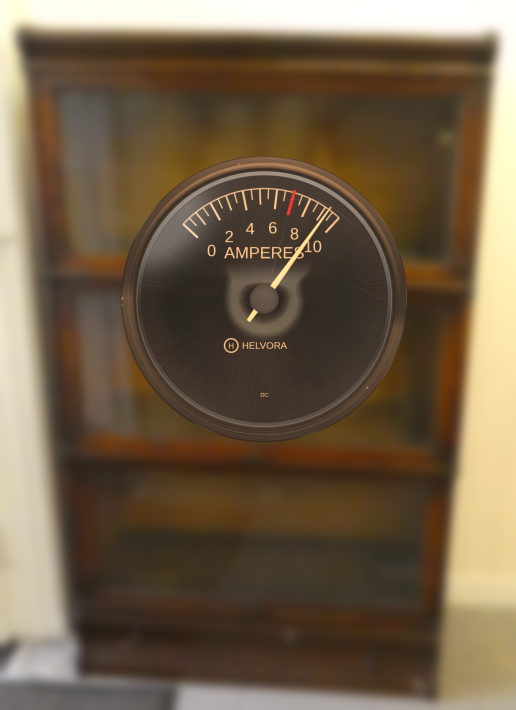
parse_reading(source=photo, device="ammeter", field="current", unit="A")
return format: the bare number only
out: 9.25
